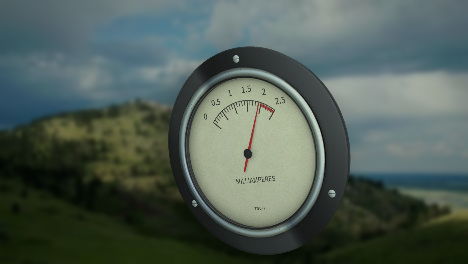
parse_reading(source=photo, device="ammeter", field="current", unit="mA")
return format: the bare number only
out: 2
